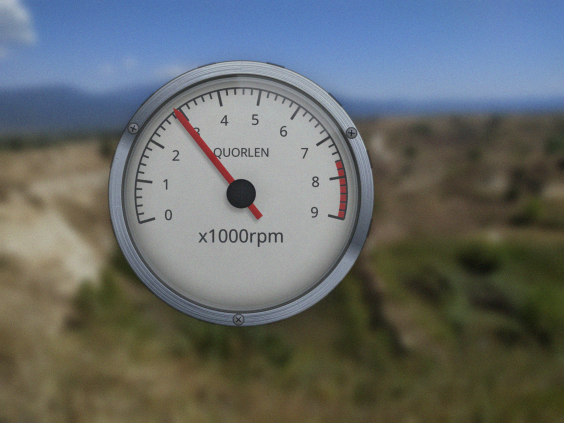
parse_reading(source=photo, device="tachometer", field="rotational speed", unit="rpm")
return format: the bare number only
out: 2900
